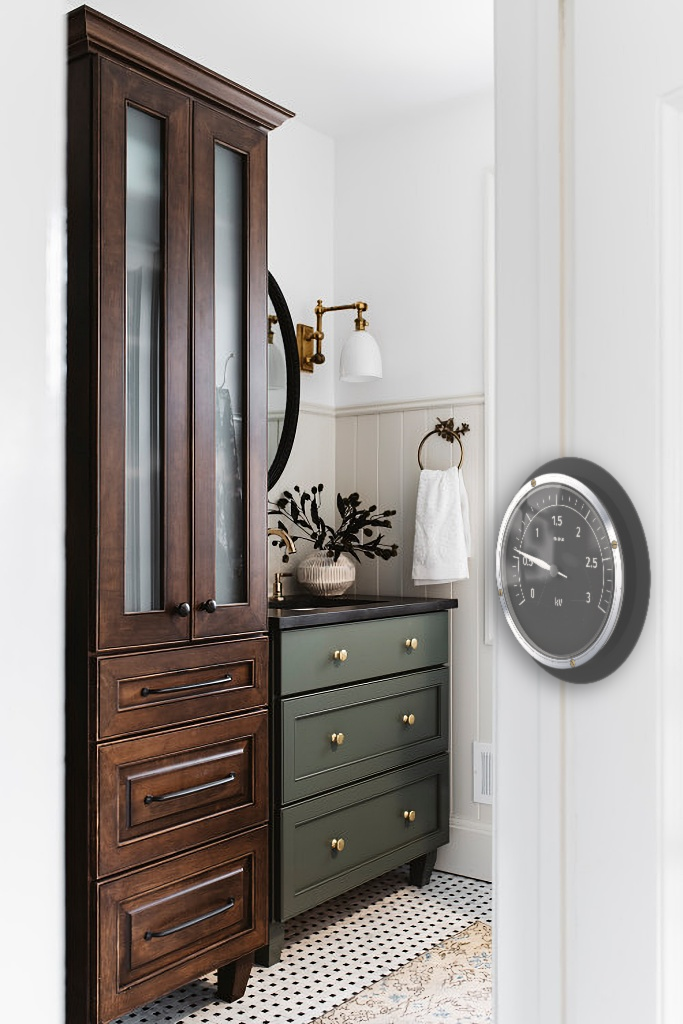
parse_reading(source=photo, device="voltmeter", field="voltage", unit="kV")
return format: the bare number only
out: 0.6
